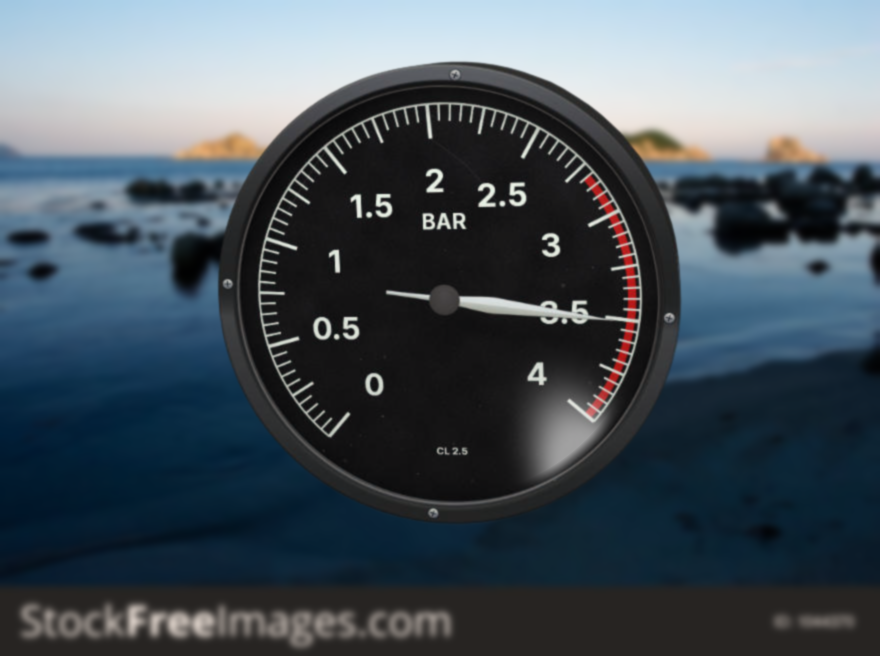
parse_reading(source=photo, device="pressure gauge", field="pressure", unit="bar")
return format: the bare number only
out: 3.5
